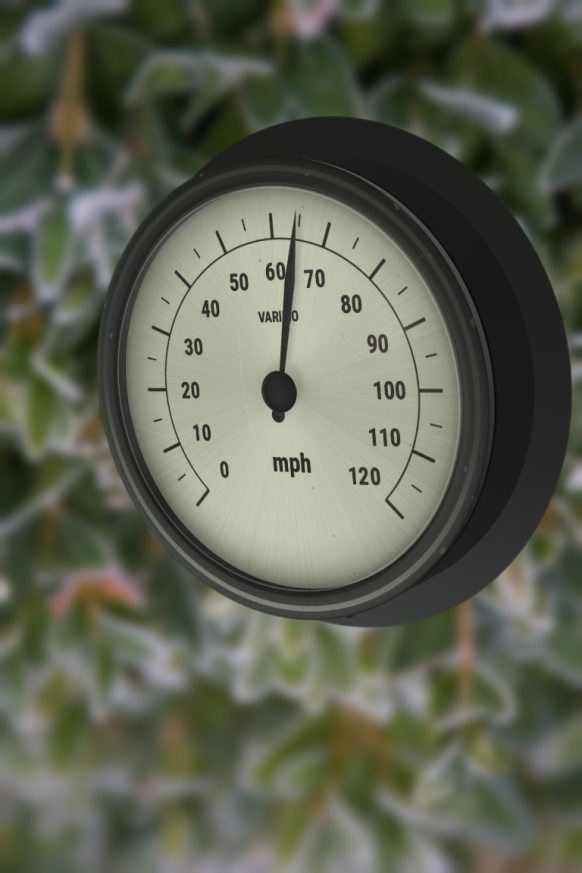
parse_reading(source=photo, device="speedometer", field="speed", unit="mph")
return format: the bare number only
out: 65
